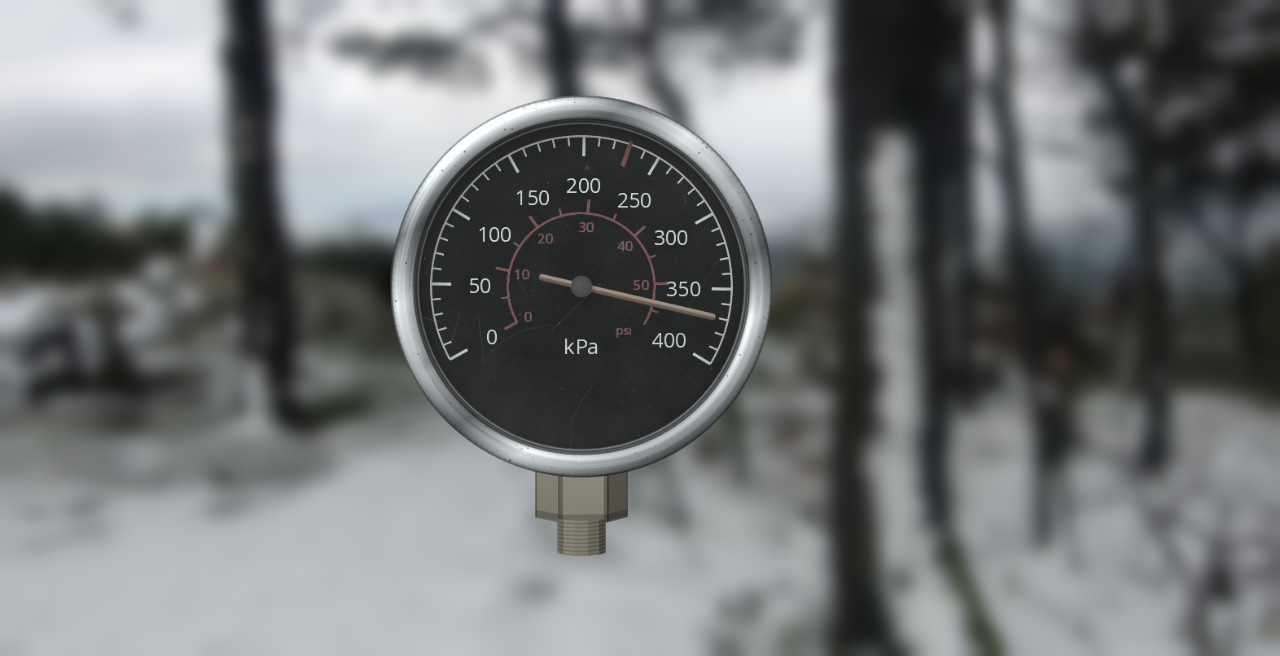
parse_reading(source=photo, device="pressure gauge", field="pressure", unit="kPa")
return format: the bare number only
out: 370
